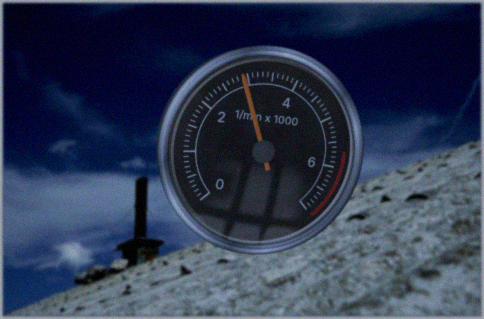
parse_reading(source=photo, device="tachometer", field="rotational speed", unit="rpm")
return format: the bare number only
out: 2900
